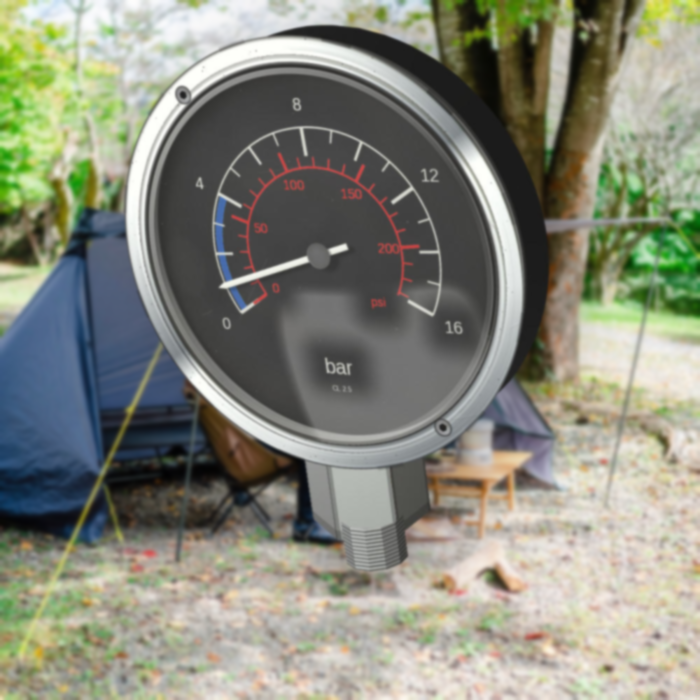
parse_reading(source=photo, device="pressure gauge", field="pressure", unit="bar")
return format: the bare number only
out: 1
